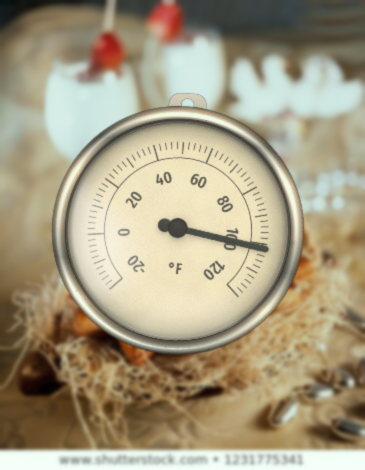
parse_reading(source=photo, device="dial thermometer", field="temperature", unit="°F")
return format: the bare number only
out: 102
